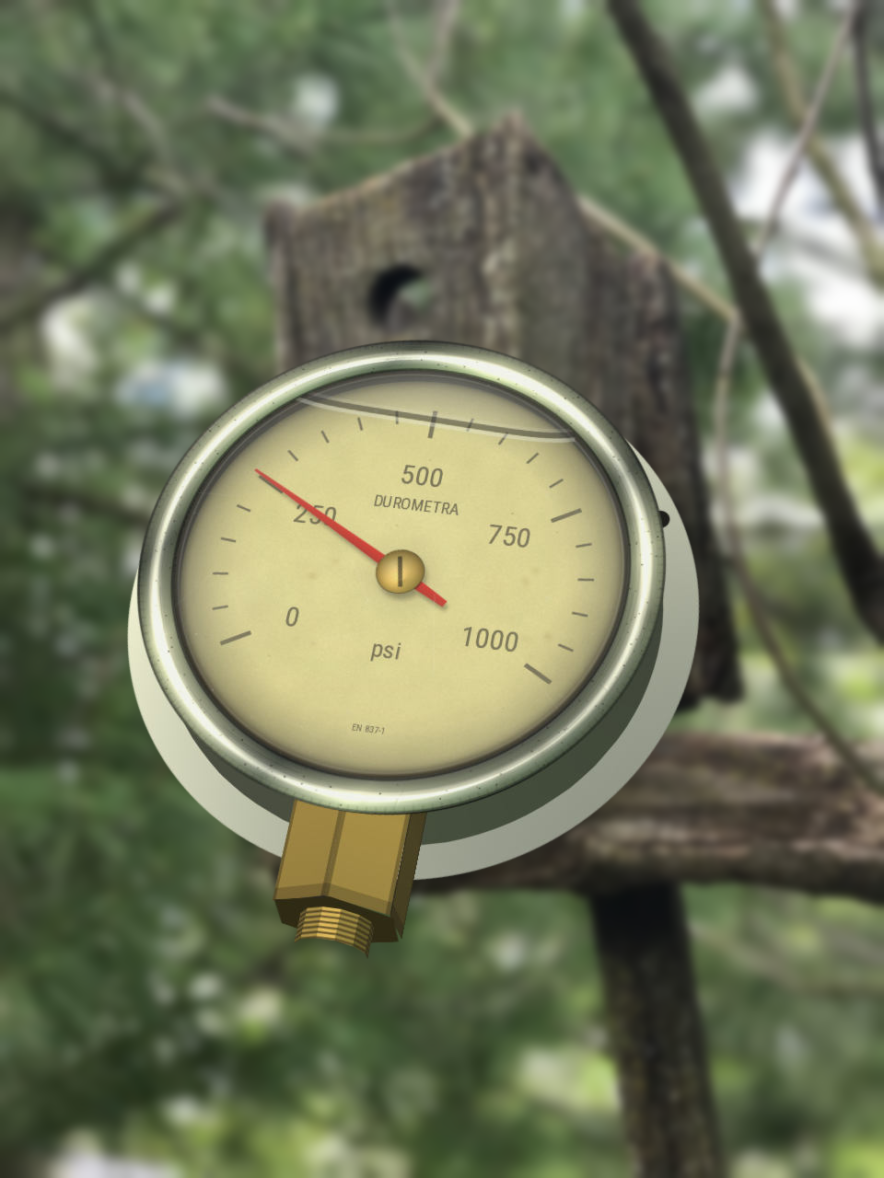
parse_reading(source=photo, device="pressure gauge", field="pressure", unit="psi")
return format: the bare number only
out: 250
